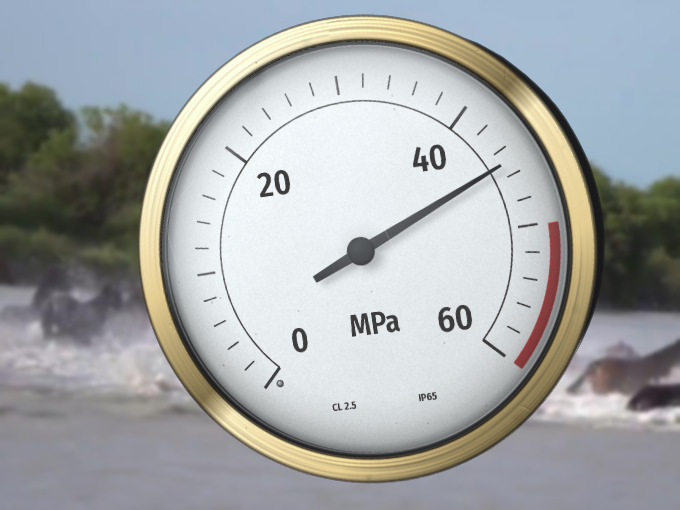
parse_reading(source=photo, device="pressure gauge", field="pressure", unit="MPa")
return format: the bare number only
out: 45
